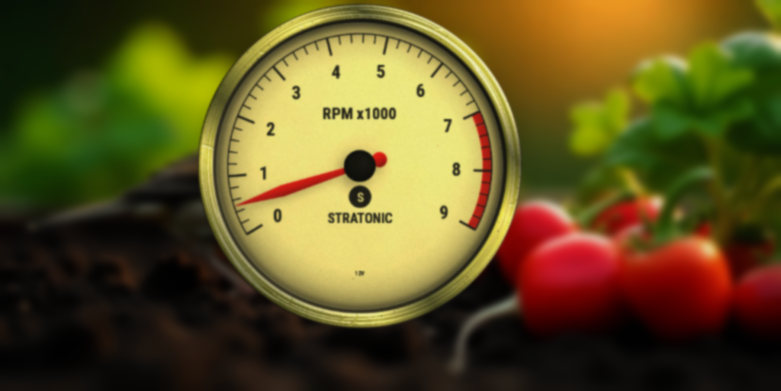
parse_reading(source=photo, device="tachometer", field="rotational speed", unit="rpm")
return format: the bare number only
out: 500
